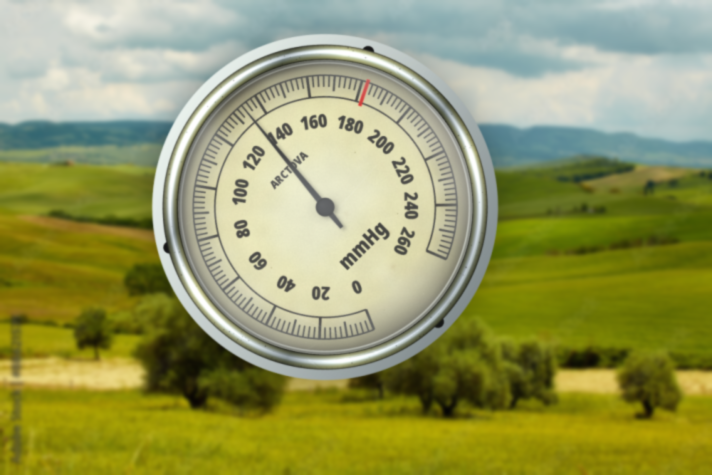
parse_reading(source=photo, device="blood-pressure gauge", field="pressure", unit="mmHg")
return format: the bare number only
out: 134
